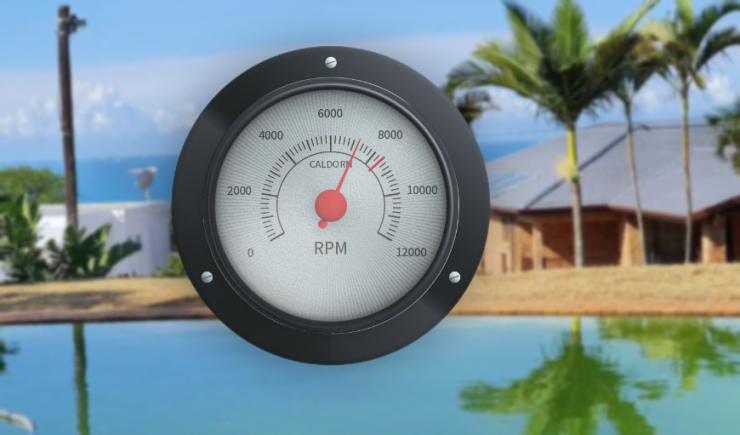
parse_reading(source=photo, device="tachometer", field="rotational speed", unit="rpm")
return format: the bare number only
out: 7200
